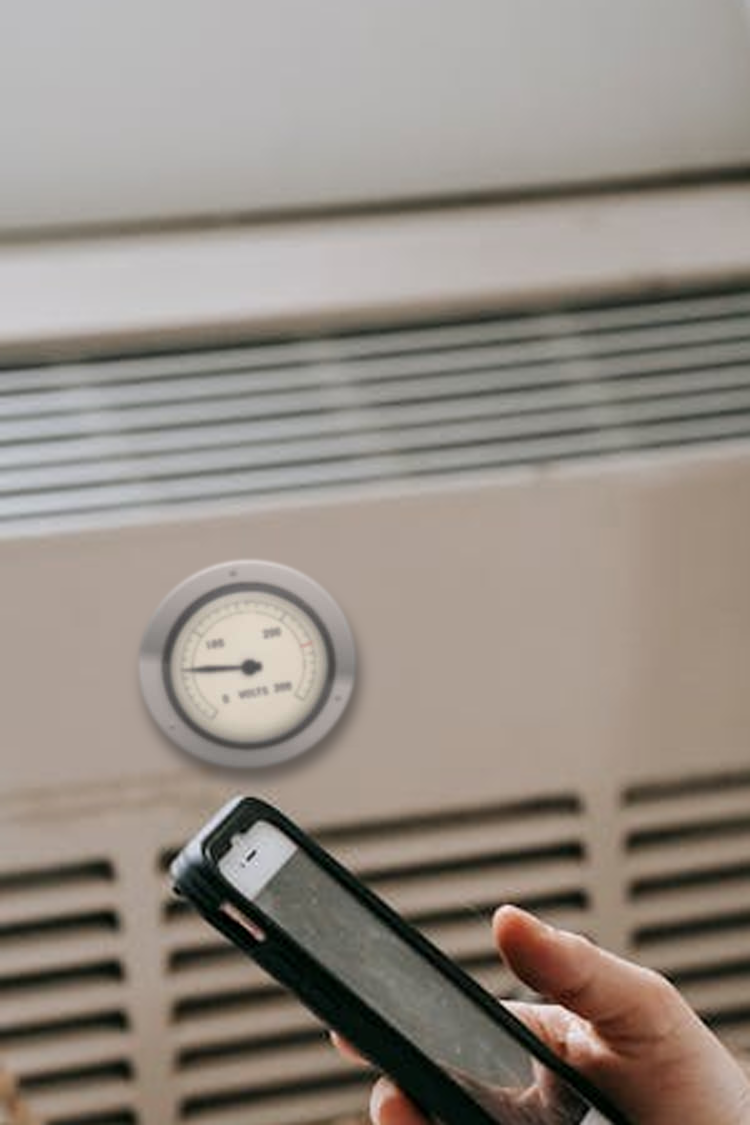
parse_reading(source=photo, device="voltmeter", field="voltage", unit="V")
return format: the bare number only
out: 60
